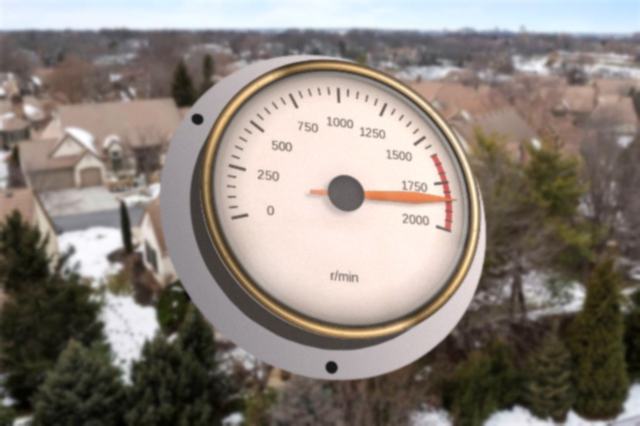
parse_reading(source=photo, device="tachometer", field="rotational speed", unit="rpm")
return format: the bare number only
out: 1850
